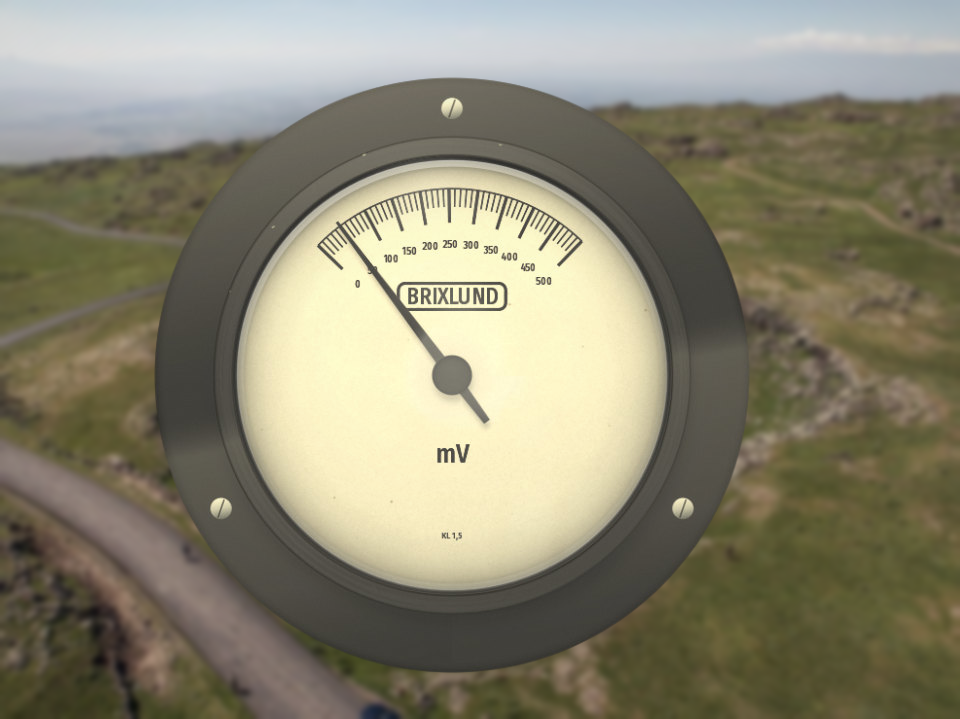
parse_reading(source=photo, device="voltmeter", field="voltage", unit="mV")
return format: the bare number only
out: 50
